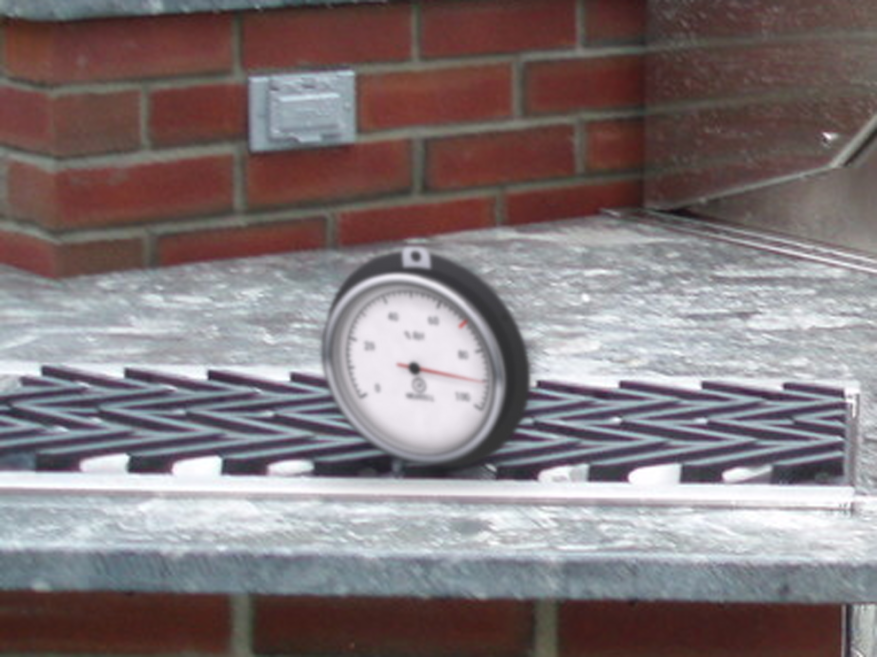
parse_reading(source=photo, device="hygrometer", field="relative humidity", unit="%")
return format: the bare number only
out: 90
